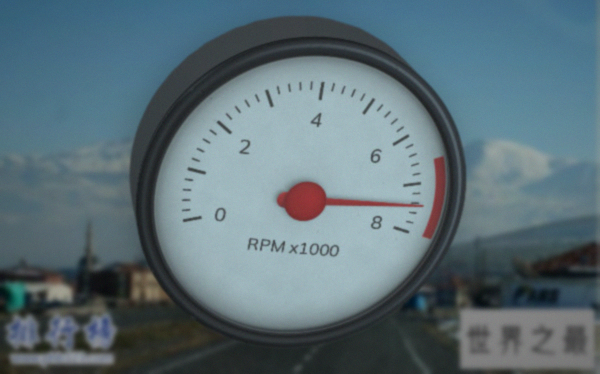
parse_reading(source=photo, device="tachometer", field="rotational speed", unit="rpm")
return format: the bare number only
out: 7400
